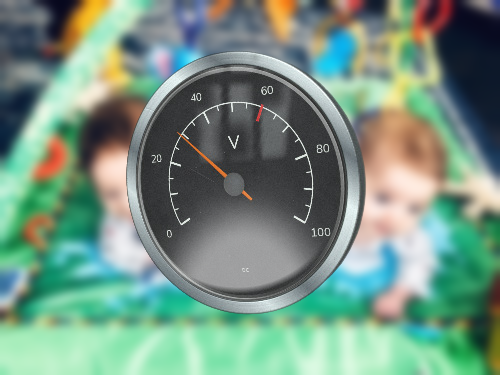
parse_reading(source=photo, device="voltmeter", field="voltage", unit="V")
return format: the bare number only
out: 30
